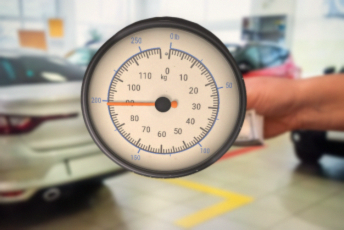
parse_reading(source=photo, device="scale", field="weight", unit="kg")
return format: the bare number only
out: 90
